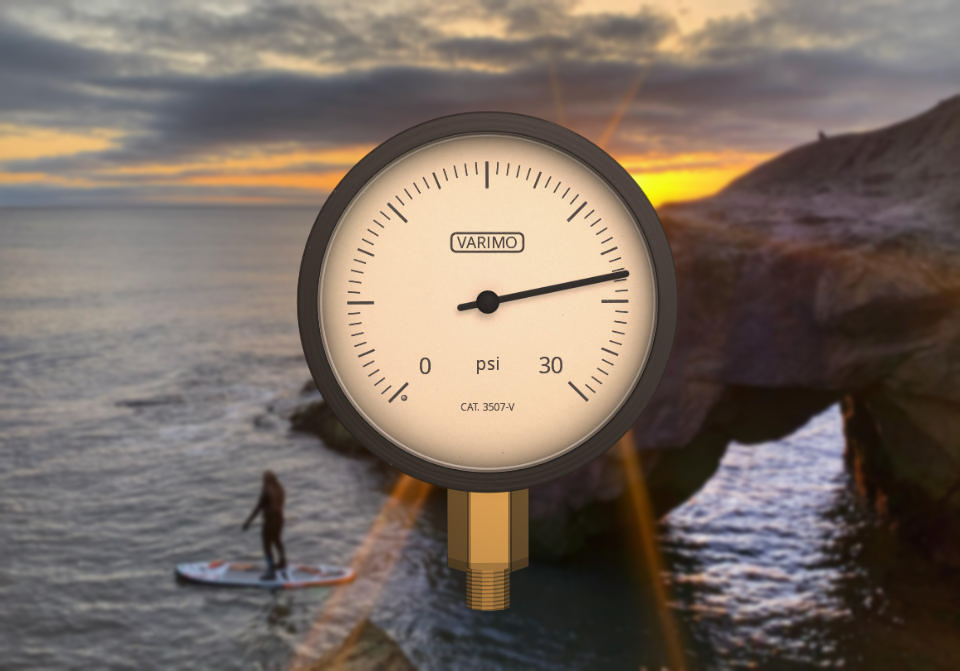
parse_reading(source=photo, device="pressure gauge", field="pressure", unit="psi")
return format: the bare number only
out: 23.75
